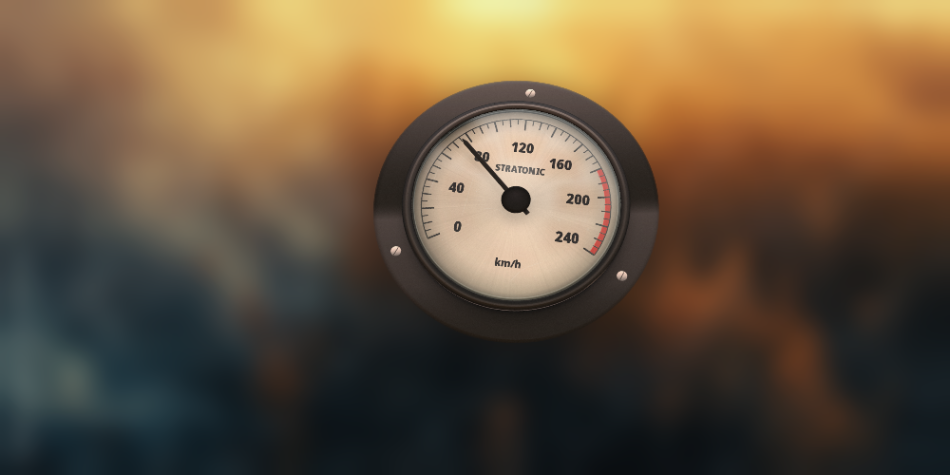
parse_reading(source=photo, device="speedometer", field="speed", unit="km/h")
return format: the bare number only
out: 75
